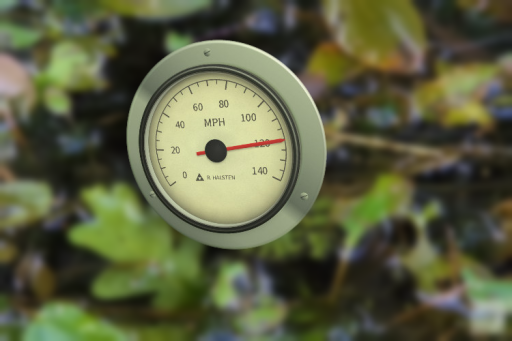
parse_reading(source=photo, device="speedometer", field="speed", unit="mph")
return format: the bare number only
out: 120
